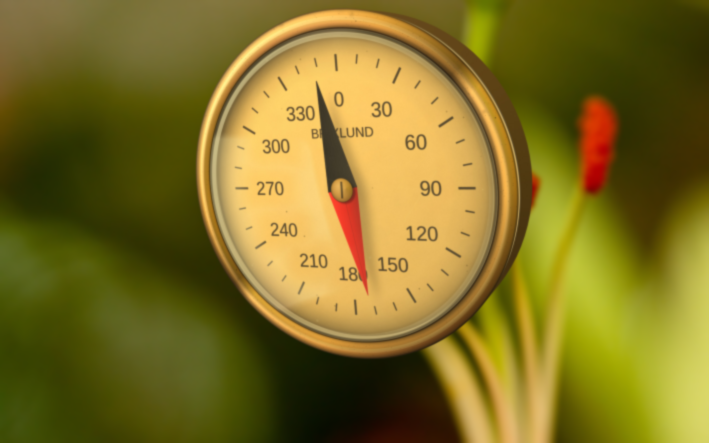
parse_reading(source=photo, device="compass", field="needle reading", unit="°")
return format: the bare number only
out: 170
